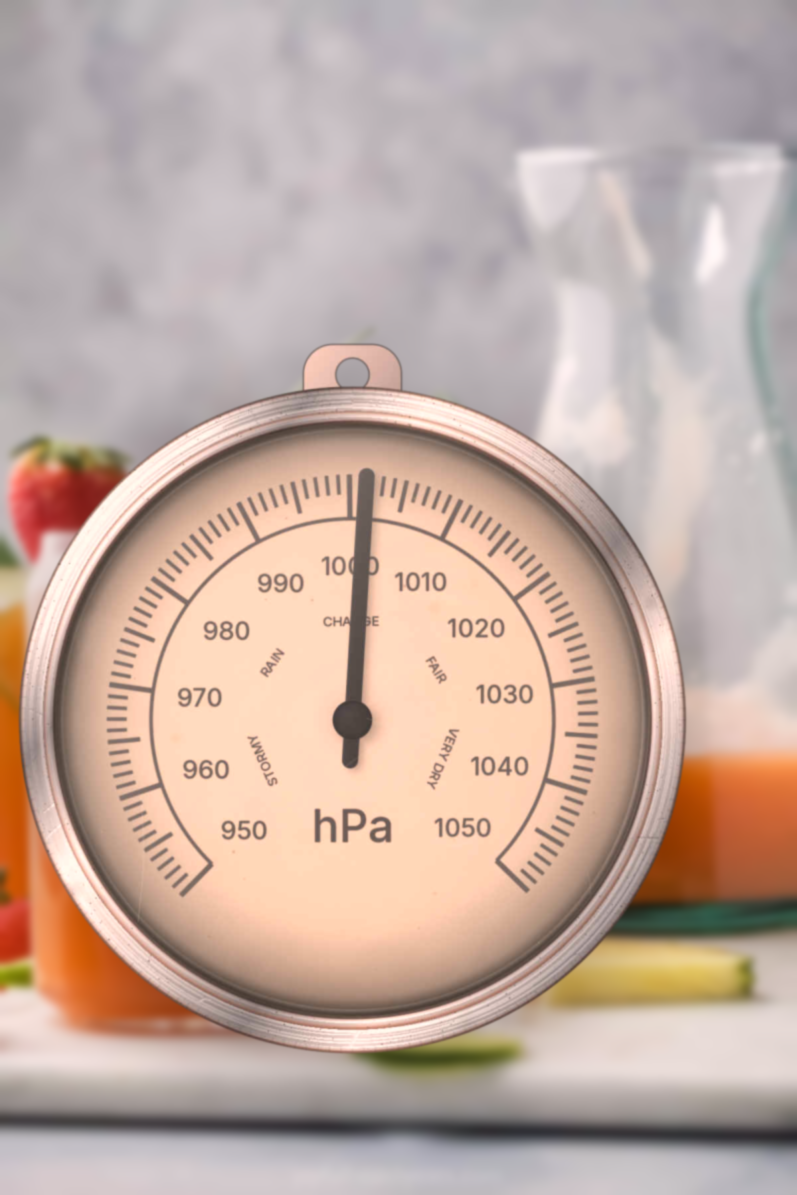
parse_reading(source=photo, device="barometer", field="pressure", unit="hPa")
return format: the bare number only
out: 1001.5
